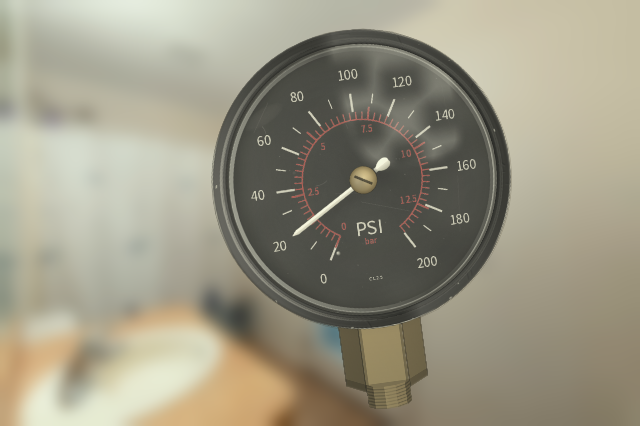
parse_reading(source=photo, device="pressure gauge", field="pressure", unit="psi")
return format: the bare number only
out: 20
